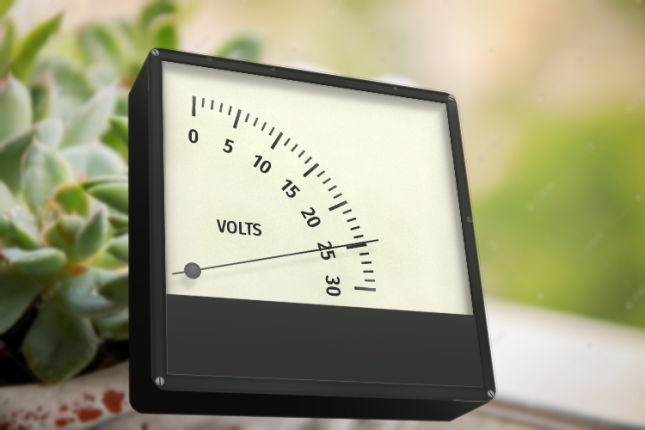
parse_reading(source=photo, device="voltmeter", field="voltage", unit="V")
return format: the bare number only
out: 25
